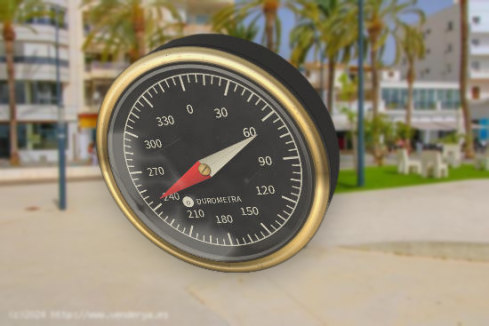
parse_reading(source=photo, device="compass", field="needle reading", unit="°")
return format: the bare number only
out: 245
